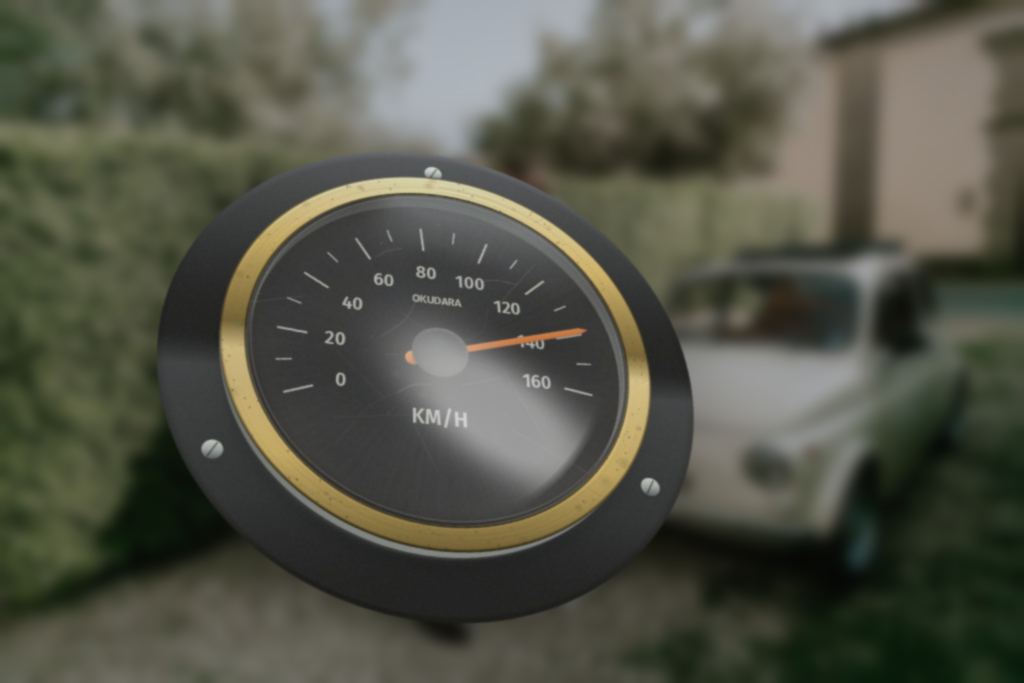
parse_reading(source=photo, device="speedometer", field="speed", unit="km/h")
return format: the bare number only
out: 140
